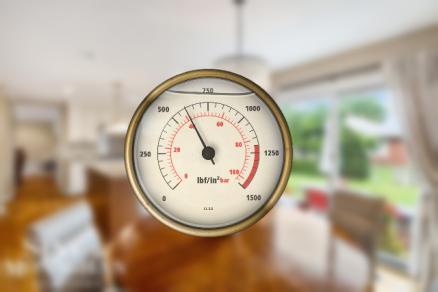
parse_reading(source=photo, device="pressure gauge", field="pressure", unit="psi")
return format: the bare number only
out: 600
